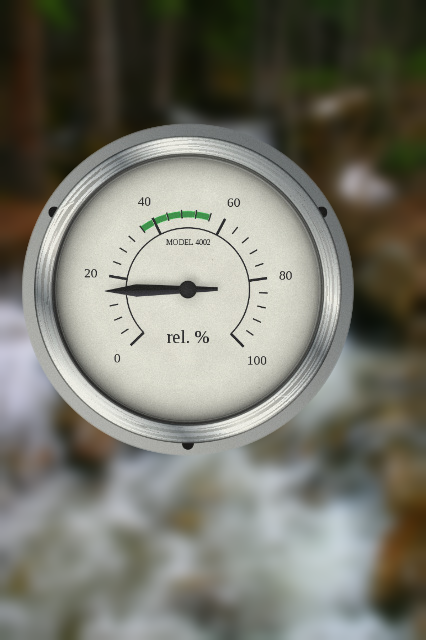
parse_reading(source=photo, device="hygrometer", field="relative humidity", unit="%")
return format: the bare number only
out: 16
